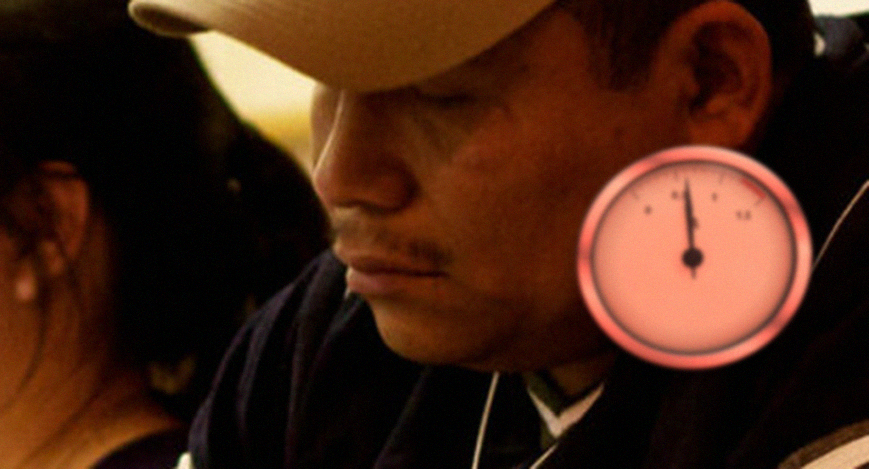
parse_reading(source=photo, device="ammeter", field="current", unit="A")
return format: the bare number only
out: 0.6
